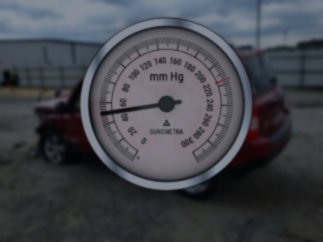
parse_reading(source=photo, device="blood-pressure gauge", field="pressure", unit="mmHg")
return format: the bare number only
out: 50
